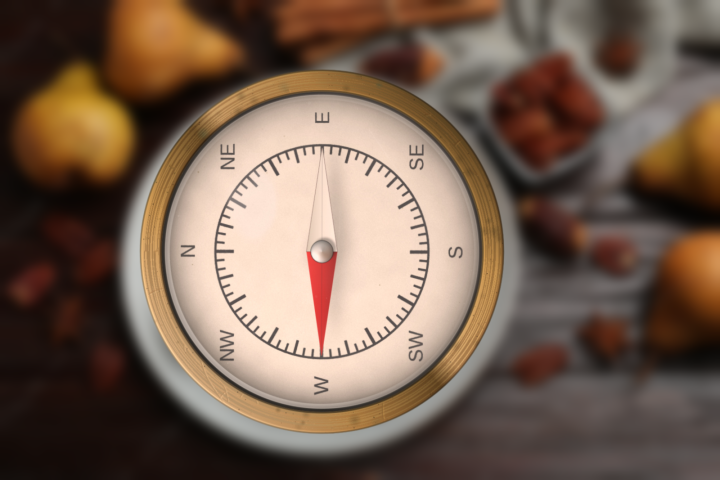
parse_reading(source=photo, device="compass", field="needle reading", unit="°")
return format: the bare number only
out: 270
